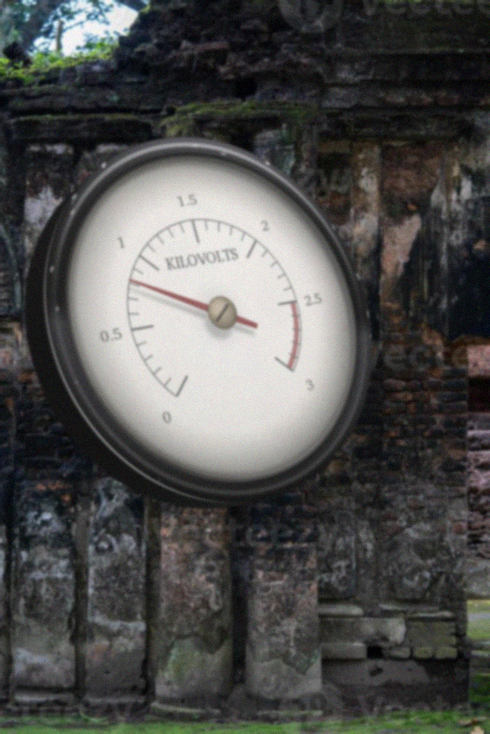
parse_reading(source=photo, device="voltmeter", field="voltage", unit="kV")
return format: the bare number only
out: 0.8
